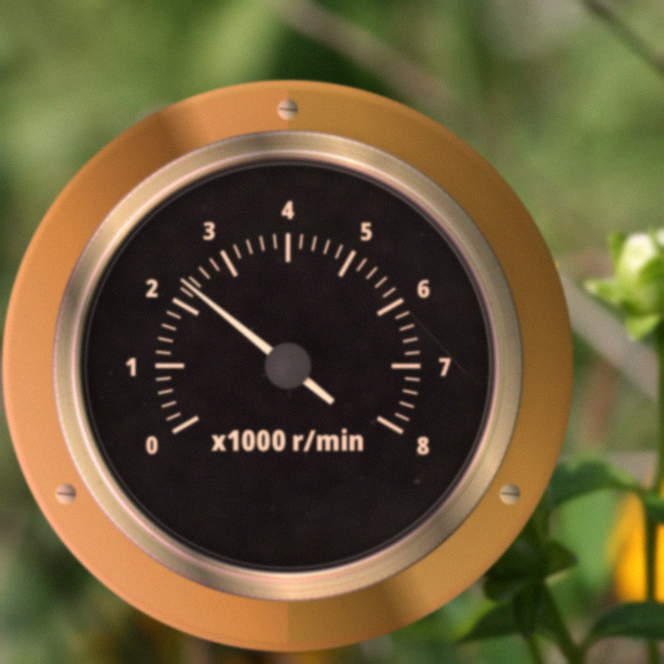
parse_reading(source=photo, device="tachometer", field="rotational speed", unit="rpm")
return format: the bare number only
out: 2300
